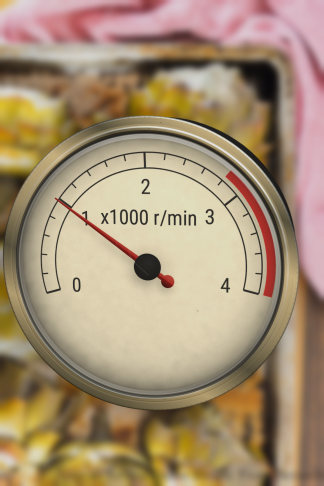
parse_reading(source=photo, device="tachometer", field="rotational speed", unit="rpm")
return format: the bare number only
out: 1000
